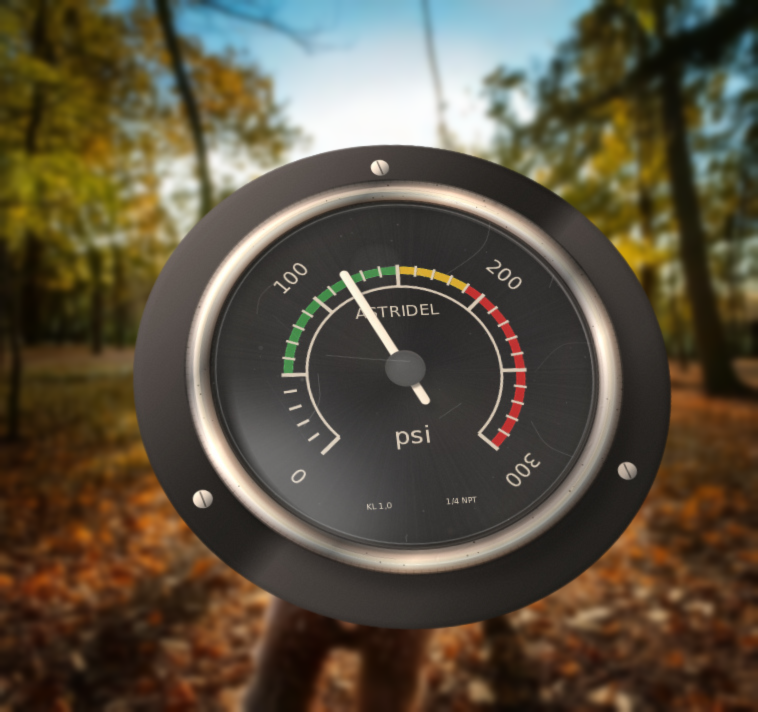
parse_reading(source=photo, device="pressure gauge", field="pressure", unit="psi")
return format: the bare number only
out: 120
